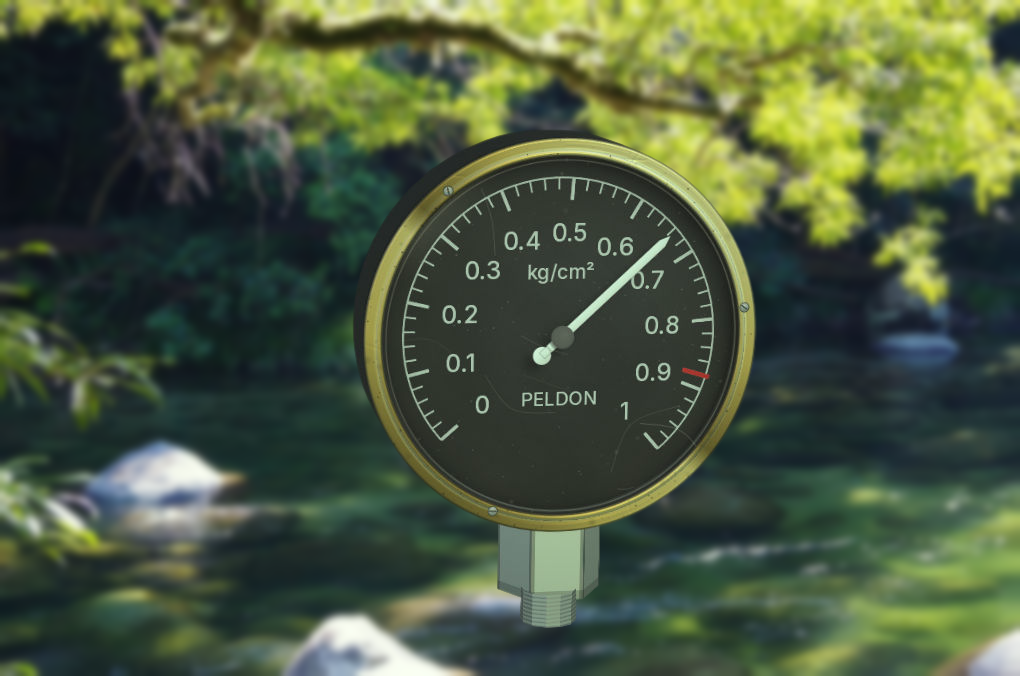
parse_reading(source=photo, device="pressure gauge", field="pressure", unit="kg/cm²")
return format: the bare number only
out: 0.66
